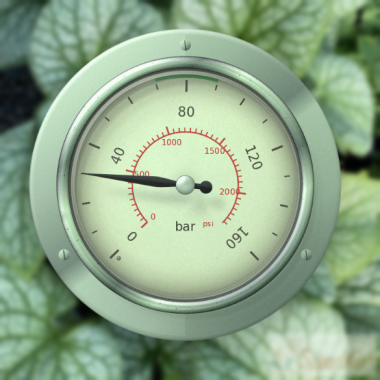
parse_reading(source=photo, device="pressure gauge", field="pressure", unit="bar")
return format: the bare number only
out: 30
